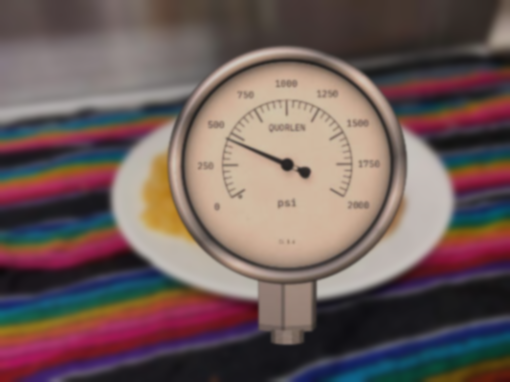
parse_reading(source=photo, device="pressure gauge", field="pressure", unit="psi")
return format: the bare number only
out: 450
